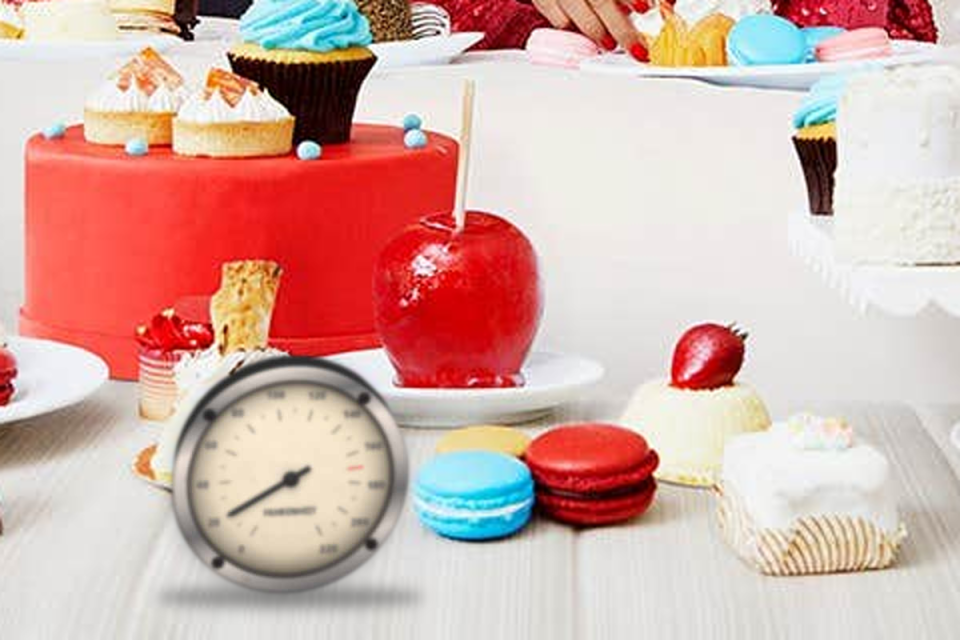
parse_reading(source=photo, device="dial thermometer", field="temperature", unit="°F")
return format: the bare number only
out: 20
